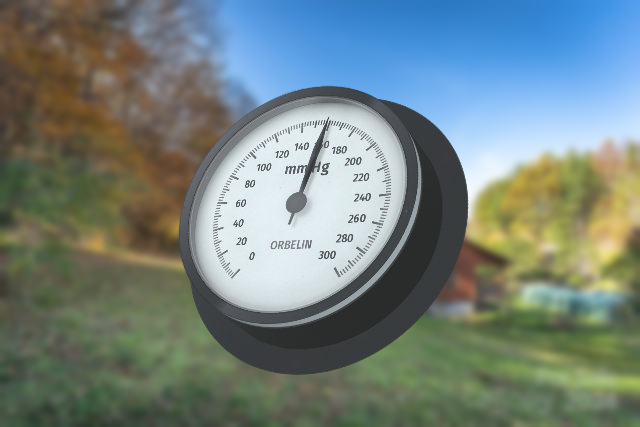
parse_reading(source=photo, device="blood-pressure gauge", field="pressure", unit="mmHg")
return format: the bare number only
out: 160
